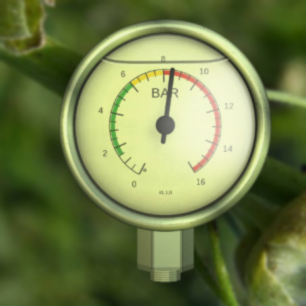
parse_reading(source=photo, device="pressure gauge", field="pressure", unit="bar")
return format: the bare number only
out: 8.5
